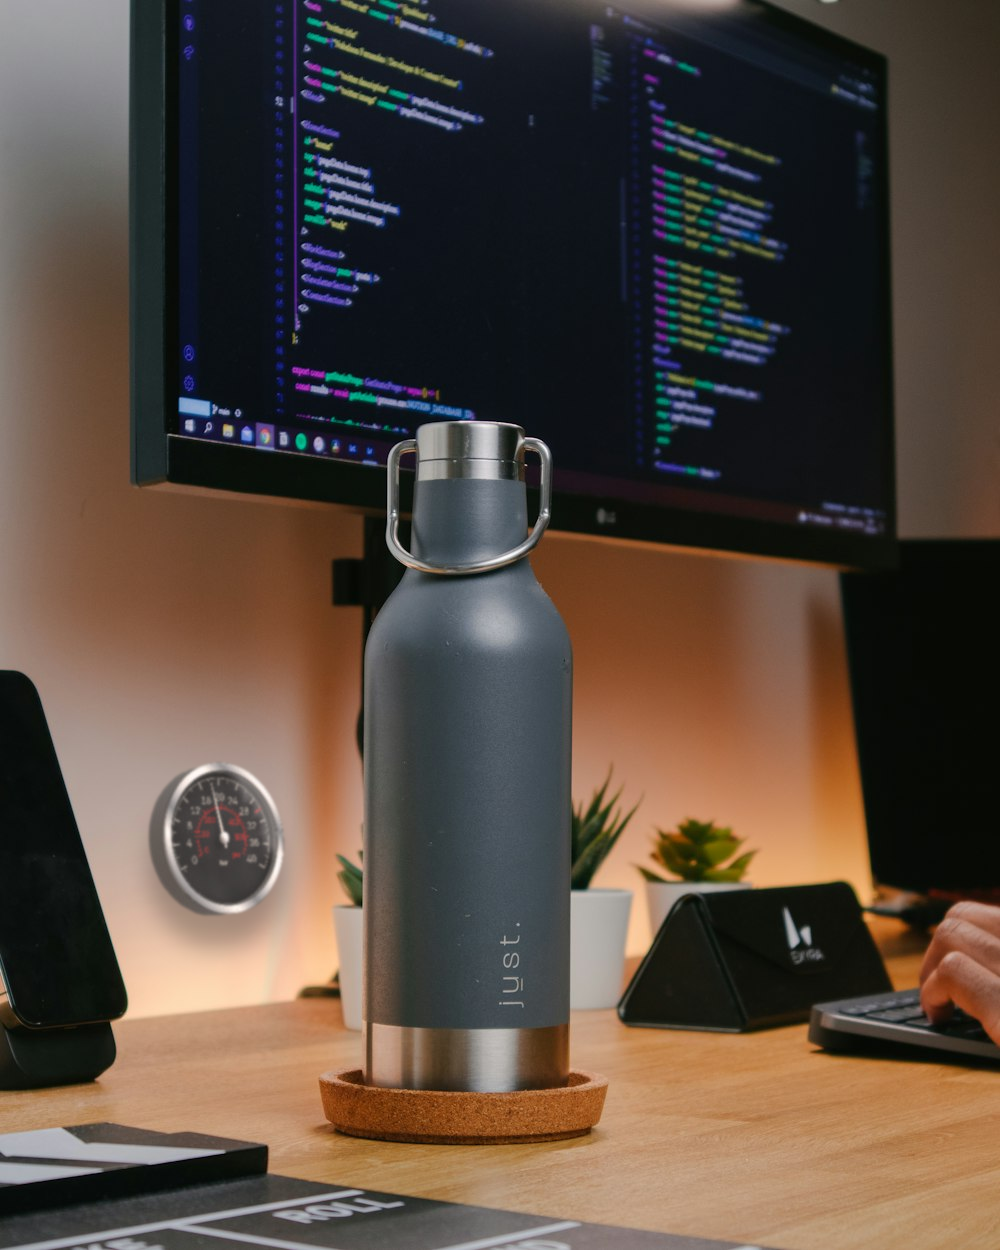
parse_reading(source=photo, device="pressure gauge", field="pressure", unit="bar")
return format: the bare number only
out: 18
